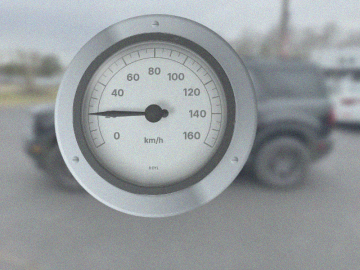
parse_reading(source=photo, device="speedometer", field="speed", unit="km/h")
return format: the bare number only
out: 20
